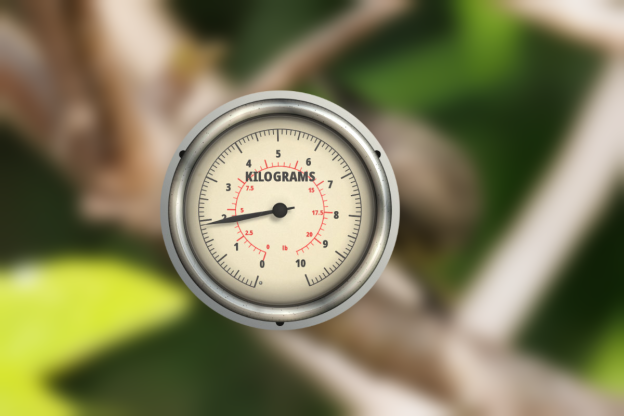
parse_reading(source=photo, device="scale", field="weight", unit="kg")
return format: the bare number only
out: 1.9
